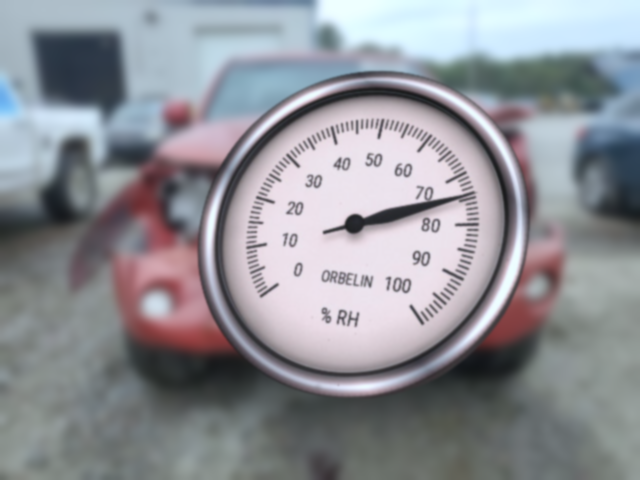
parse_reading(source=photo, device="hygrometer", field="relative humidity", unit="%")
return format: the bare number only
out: 75
